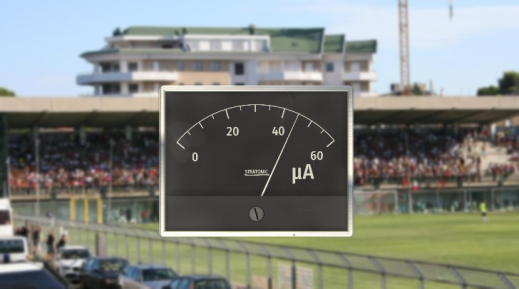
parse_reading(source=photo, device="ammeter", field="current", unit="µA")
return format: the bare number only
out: 45
